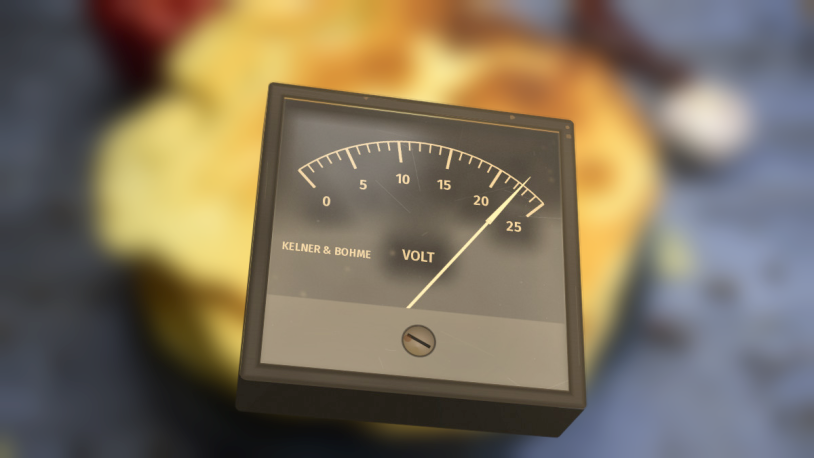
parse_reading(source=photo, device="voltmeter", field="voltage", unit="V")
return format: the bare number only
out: 22.5
